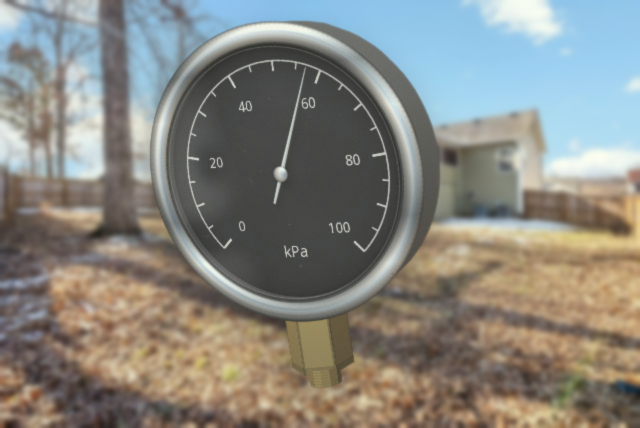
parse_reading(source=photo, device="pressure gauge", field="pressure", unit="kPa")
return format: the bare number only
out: 57.5
